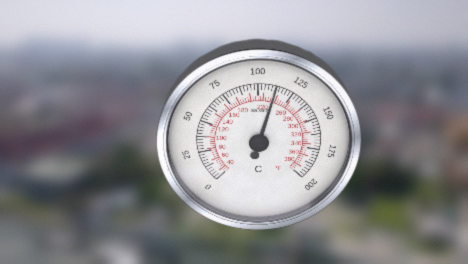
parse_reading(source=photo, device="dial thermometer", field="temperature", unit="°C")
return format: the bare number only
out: 112.5
